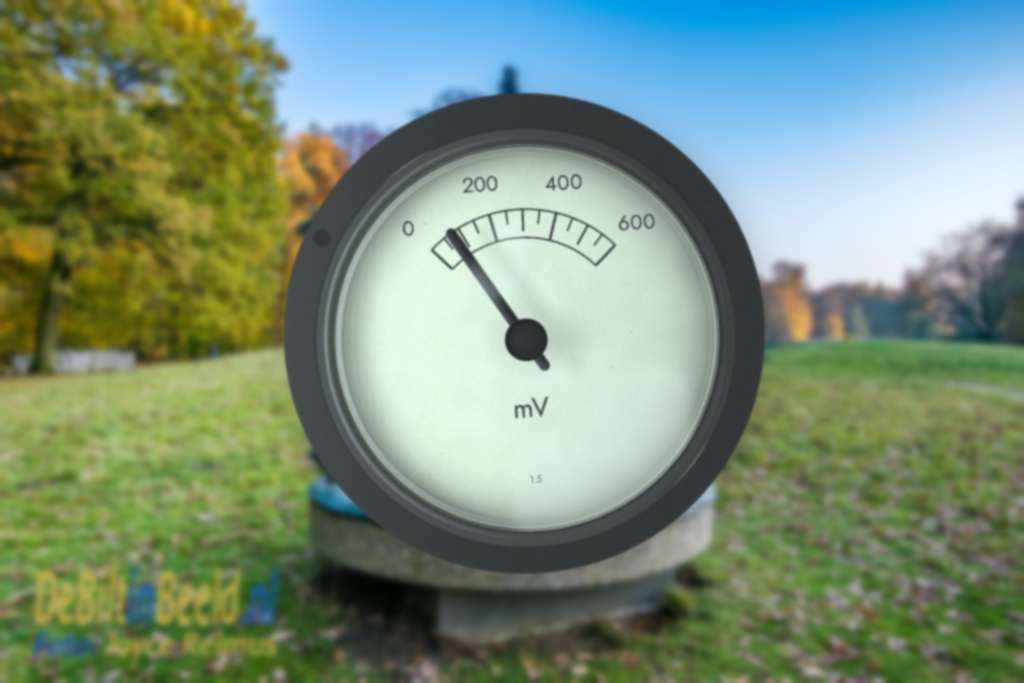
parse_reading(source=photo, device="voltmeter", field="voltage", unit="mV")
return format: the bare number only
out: 75
